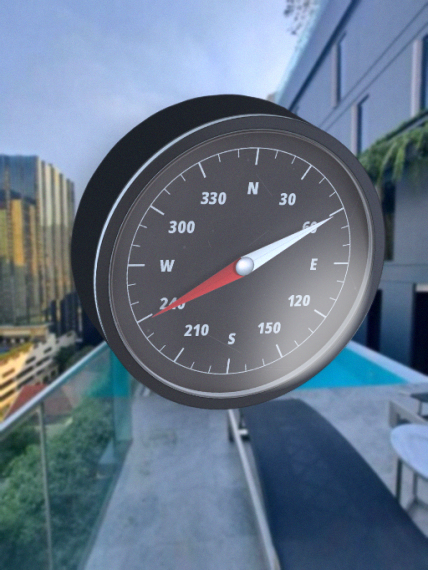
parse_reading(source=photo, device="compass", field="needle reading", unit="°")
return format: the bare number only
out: 240
